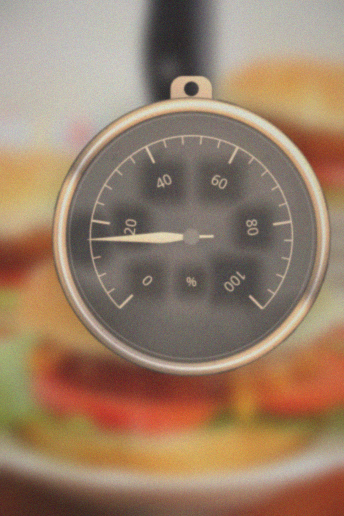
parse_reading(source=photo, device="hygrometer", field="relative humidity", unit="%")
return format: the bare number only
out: 16
